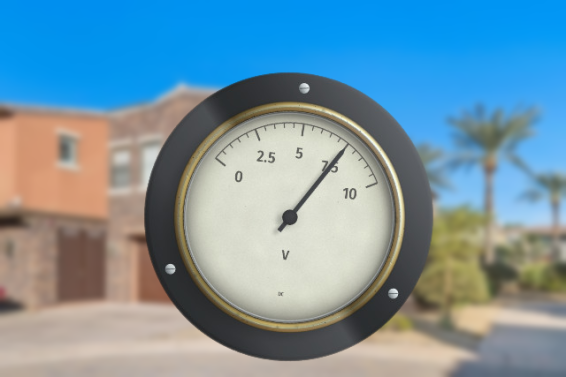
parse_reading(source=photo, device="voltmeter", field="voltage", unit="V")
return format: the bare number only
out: 7.5
